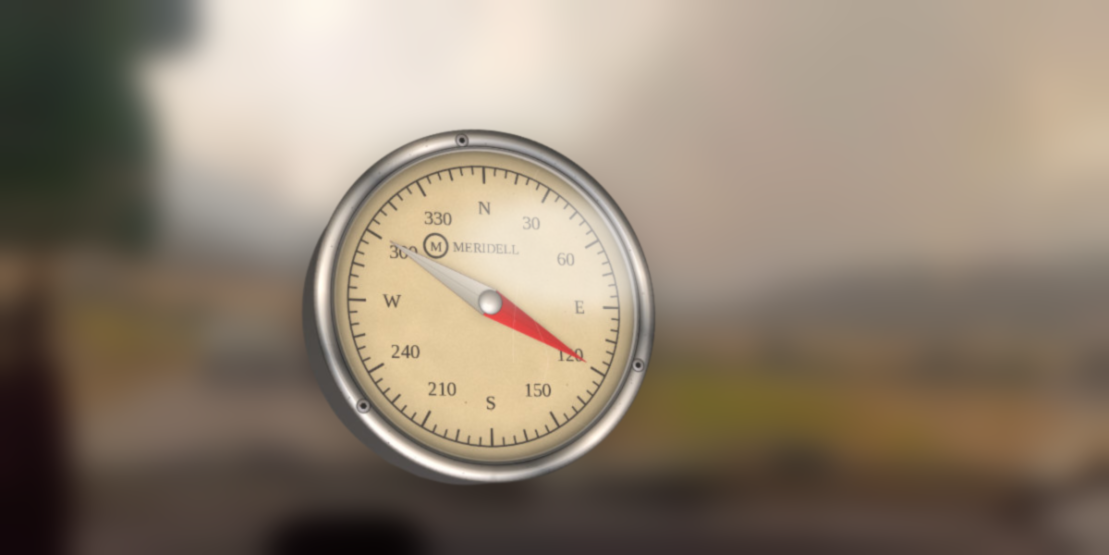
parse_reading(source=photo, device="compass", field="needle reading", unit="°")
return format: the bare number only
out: 120
